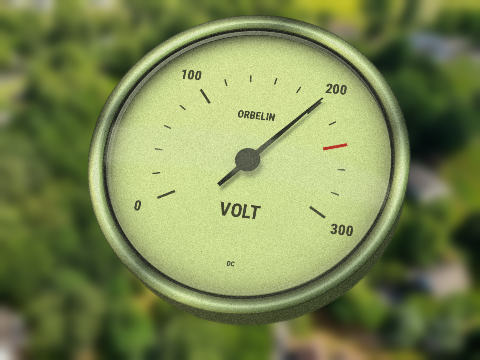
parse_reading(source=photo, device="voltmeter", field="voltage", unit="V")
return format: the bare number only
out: 200
